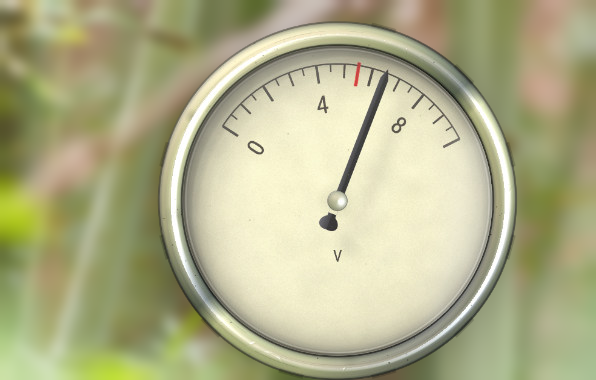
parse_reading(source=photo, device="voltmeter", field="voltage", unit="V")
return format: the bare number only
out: 6.5
